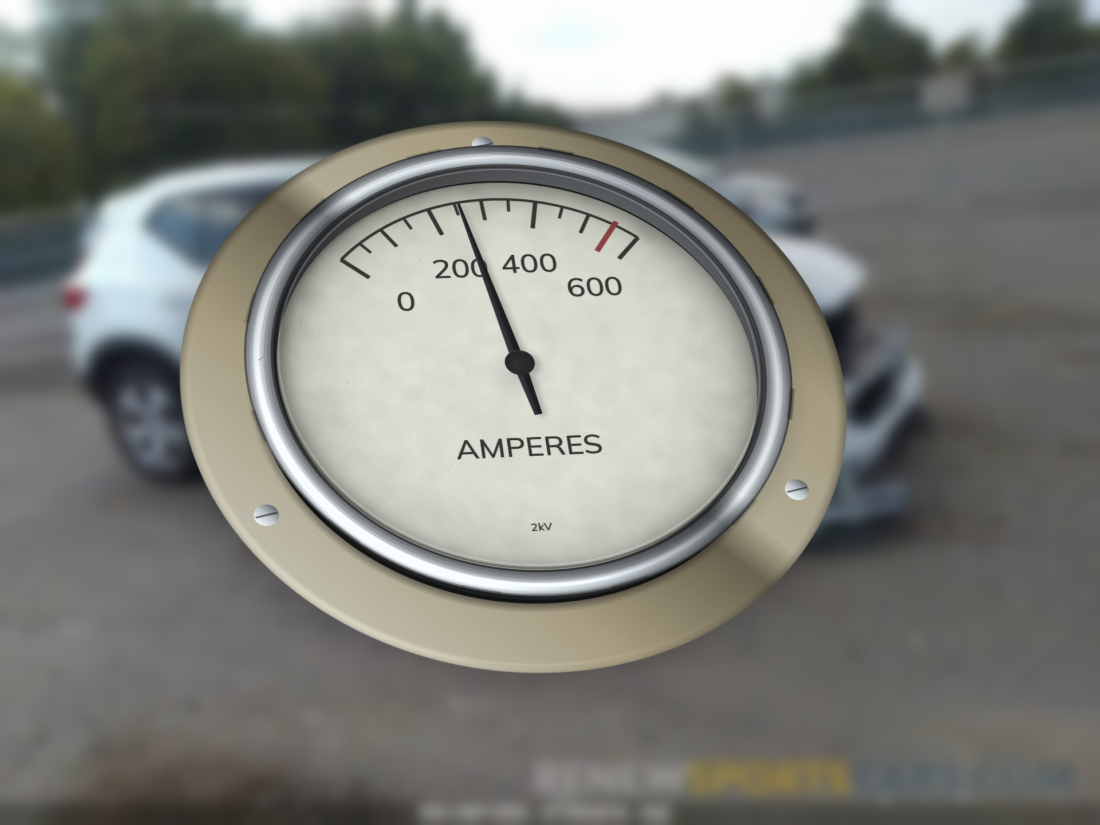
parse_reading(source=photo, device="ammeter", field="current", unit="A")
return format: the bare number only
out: 250
